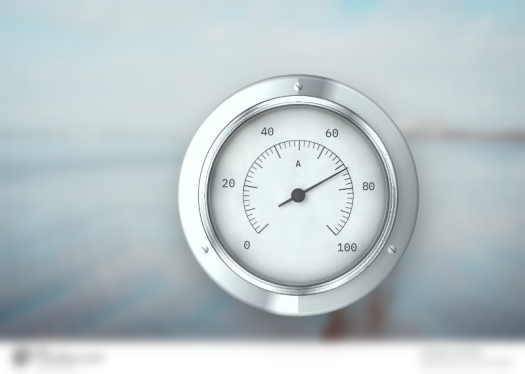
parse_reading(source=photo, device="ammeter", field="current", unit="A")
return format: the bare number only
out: 72
